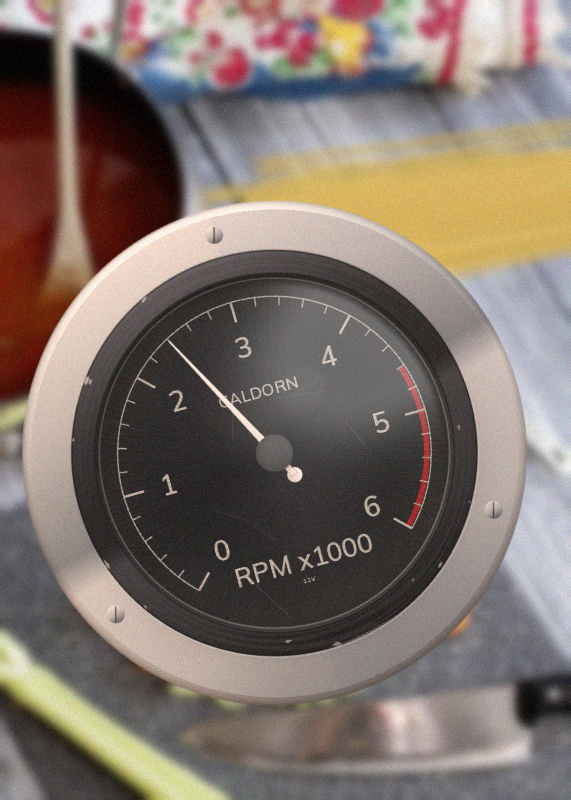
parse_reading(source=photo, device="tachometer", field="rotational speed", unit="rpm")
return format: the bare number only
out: 2400
